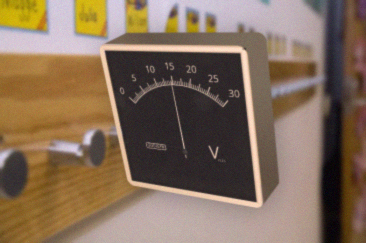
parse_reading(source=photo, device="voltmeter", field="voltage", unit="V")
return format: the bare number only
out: 15
